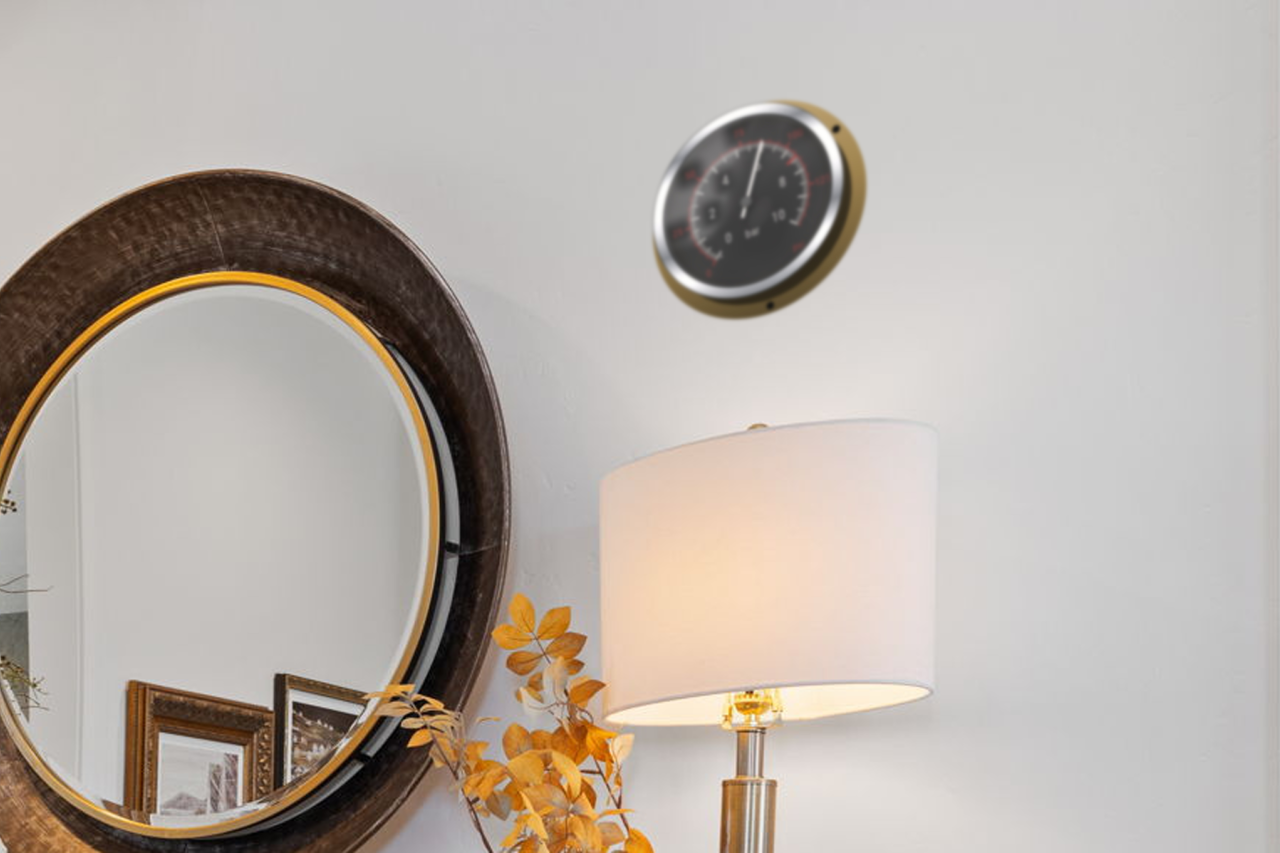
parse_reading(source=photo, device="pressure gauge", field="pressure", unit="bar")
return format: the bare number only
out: 6
